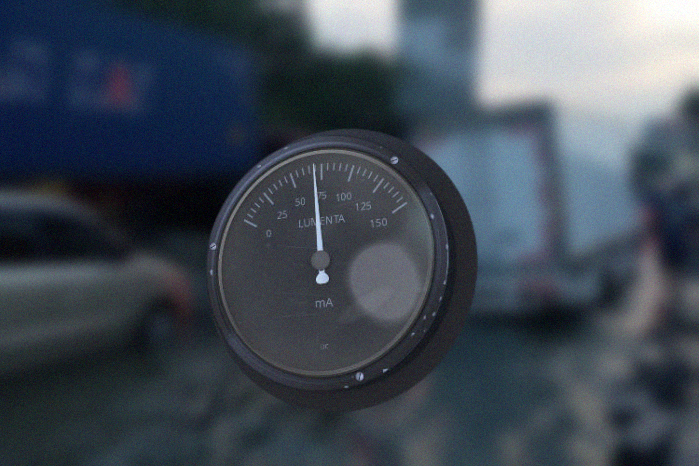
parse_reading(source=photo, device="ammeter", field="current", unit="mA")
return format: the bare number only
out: 70
